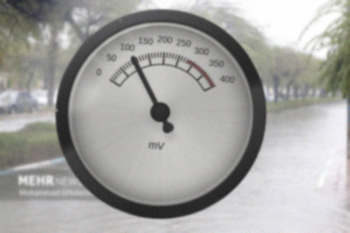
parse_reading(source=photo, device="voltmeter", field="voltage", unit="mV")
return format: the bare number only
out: 100
